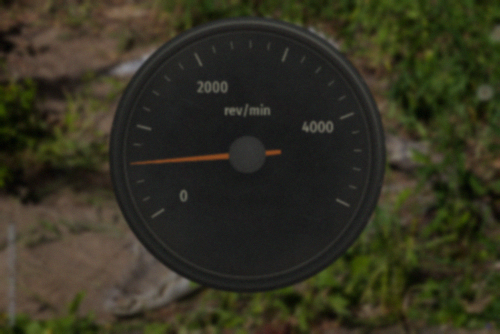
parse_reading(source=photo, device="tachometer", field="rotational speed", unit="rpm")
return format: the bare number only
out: 600
